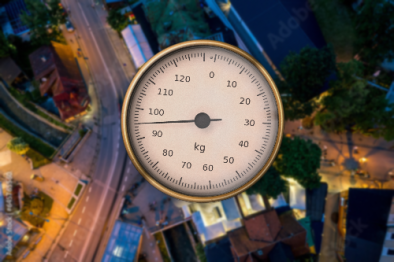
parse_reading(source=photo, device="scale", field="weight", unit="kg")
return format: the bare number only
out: 95
